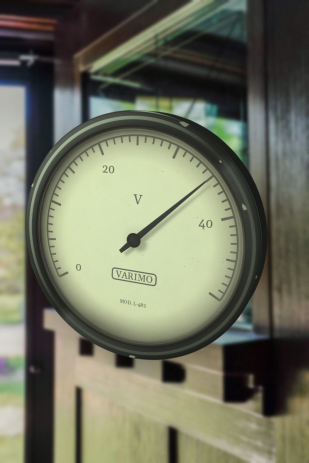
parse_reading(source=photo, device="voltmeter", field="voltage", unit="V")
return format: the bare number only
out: 35
